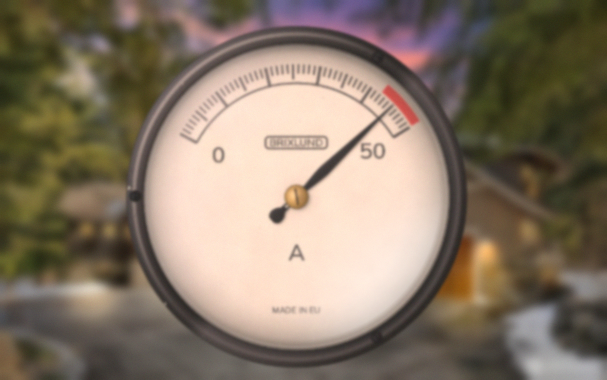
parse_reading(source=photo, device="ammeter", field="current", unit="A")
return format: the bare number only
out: 45
